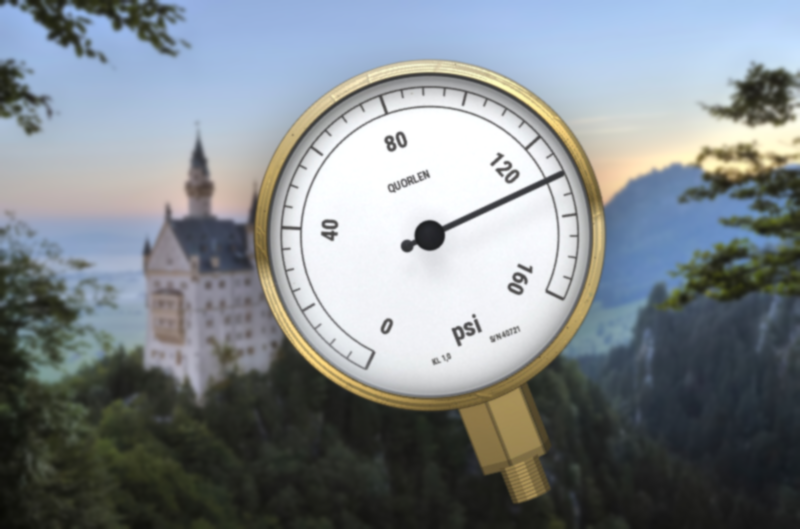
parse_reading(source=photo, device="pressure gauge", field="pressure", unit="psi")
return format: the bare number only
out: 130
